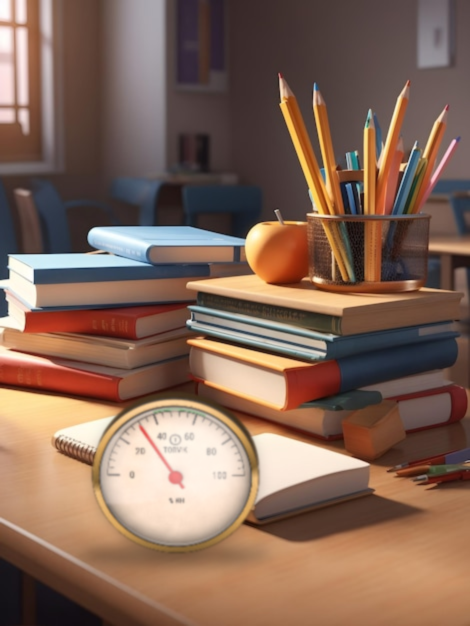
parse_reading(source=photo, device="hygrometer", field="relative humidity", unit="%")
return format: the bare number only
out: 32
